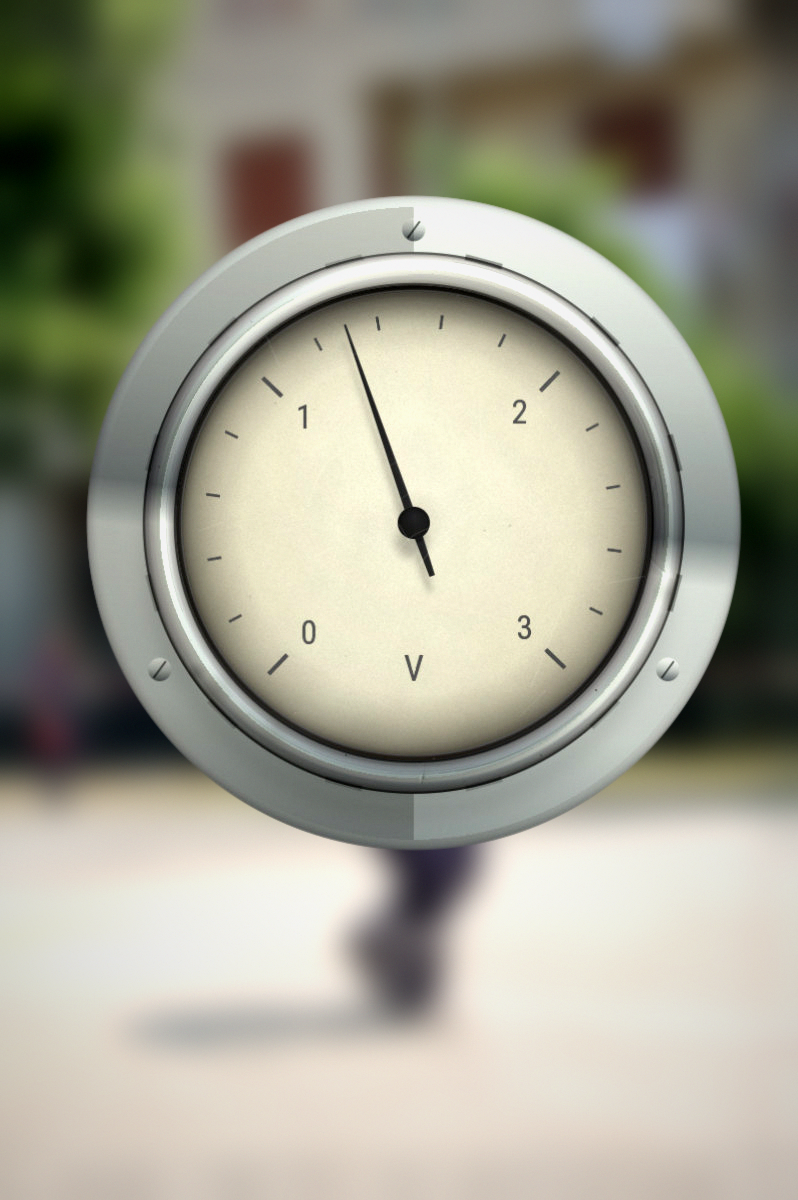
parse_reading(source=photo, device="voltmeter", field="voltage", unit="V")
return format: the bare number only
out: 1.3
